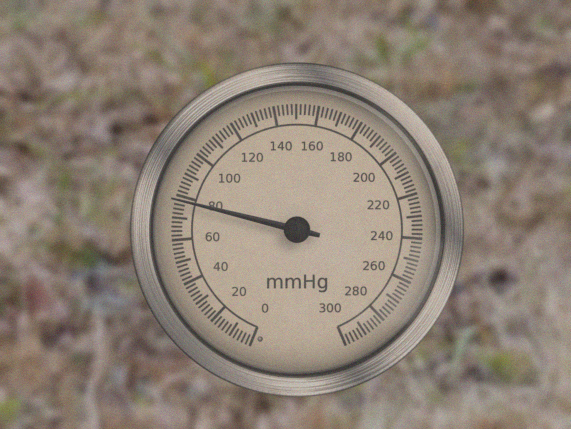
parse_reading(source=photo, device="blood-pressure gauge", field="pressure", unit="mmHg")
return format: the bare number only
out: 78
